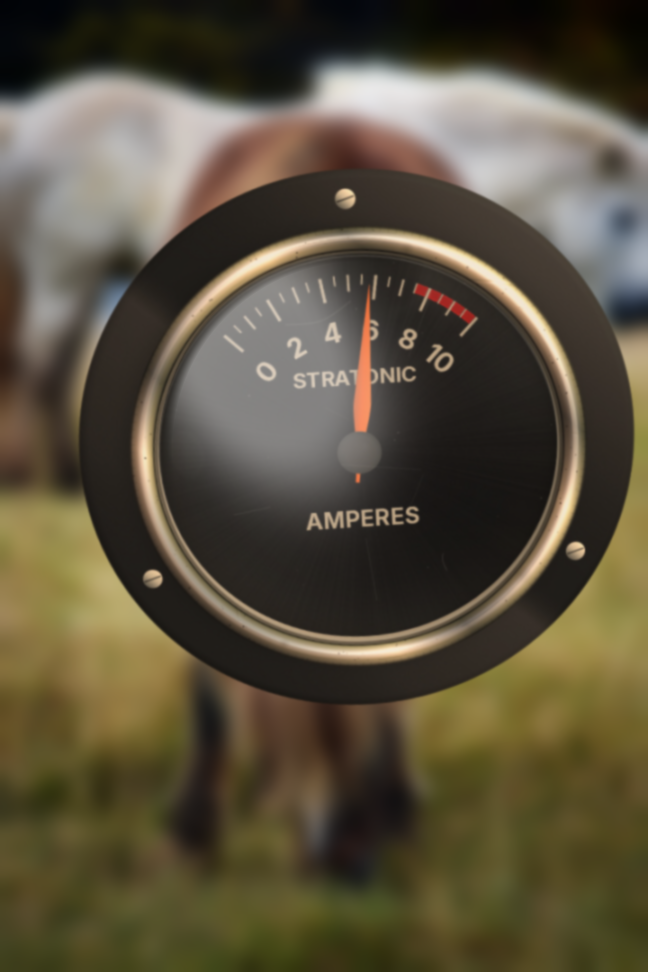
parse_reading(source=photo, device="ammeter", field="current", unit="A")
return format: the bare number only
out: 5.75
